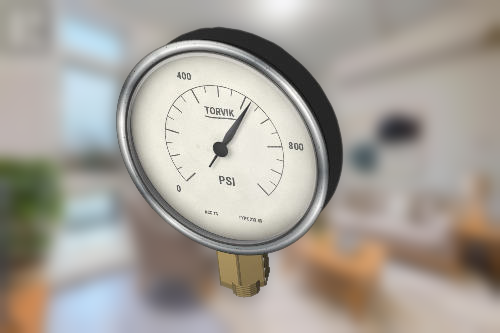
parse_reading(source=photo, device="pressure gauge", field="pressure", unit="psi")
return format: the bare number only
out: 625
